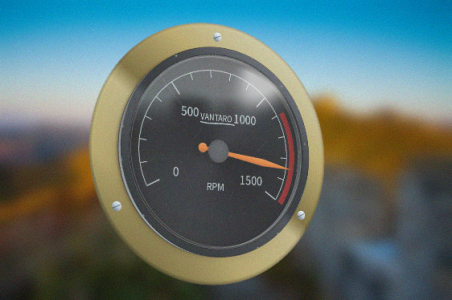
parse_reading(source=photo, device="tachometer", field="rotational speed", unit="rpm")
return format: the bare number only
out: 1350
